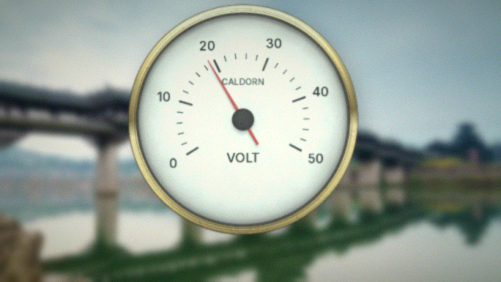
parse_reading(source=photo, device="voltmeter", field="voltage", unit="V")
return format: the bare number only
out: 19
